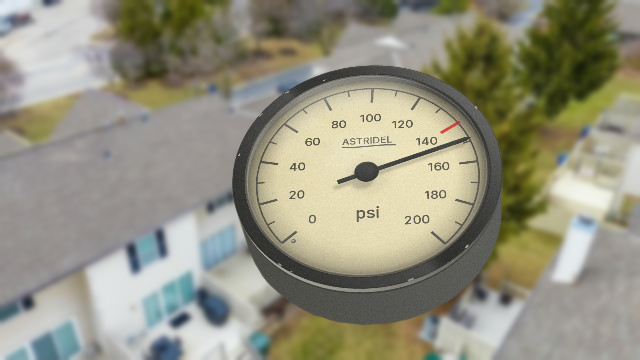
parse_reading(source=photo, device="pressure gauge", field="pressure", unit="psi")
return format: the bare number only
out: 150
